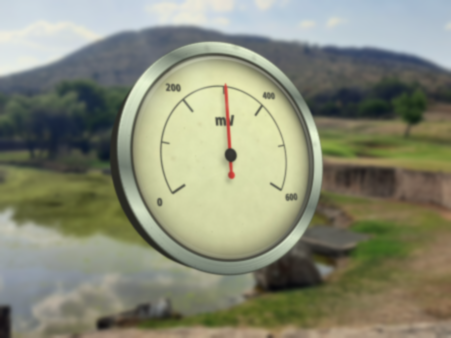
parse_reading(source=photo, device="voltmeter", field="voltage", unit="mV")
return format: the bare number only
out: 300
